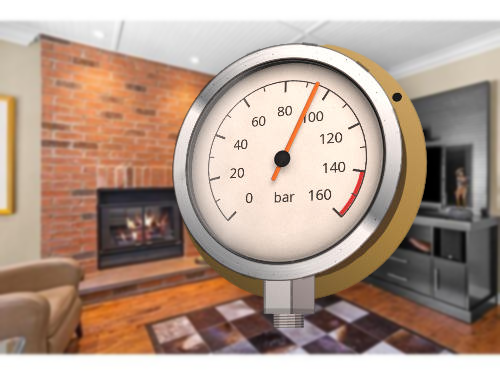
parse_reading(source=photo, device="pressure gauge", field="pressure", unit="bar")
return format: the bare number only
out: 95
